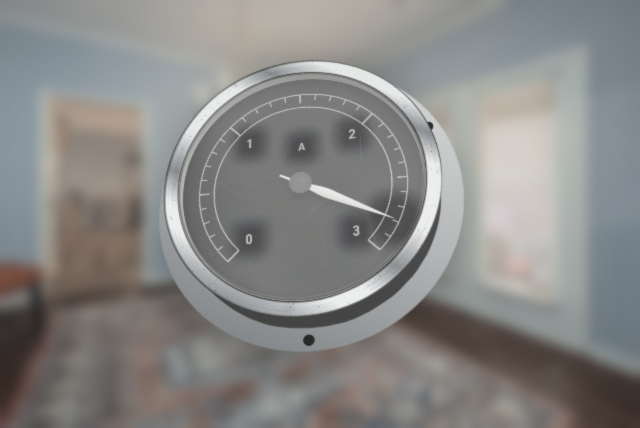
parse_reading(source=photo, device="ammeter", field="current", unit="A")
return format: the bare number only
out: 2.8
